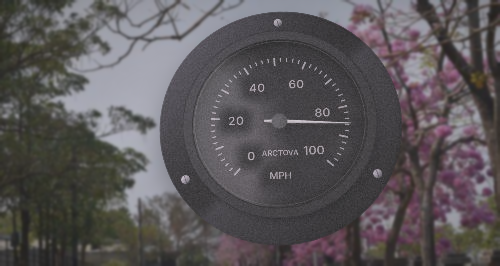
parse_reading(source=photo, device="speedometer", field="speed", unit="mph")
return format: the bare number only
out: 86
